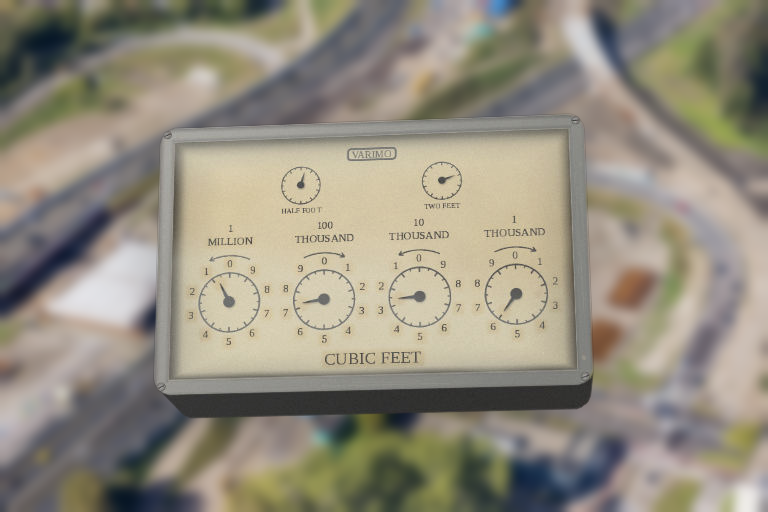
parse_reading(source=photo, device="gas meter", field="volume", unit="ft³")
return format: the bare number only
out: 72600
